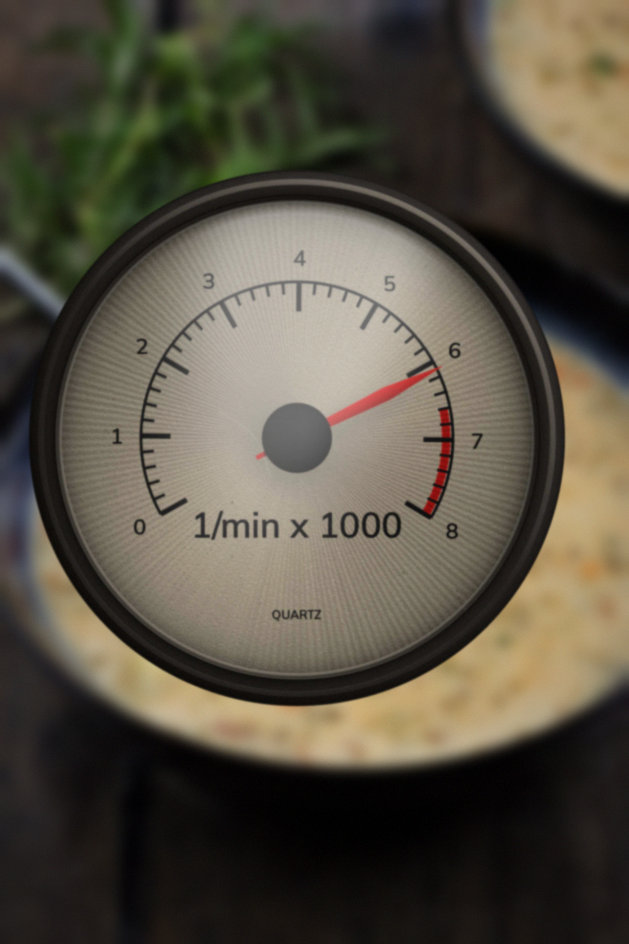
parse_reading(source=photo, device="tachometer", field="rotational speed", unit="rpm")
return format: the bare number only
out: 6100
